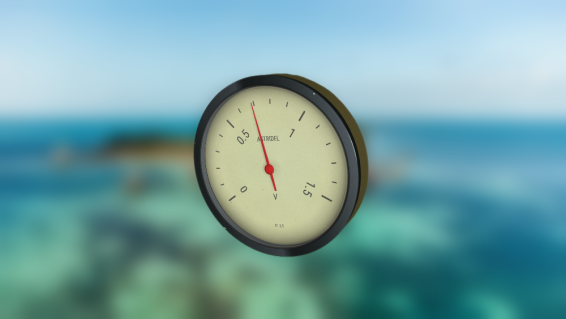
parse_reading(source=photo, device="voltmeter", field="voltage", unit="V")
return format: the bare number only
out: 0.7
